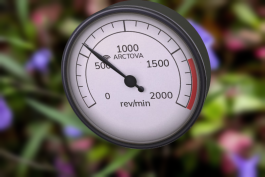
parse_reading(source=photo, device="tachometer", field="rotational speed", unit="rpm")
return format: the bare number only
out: 600
